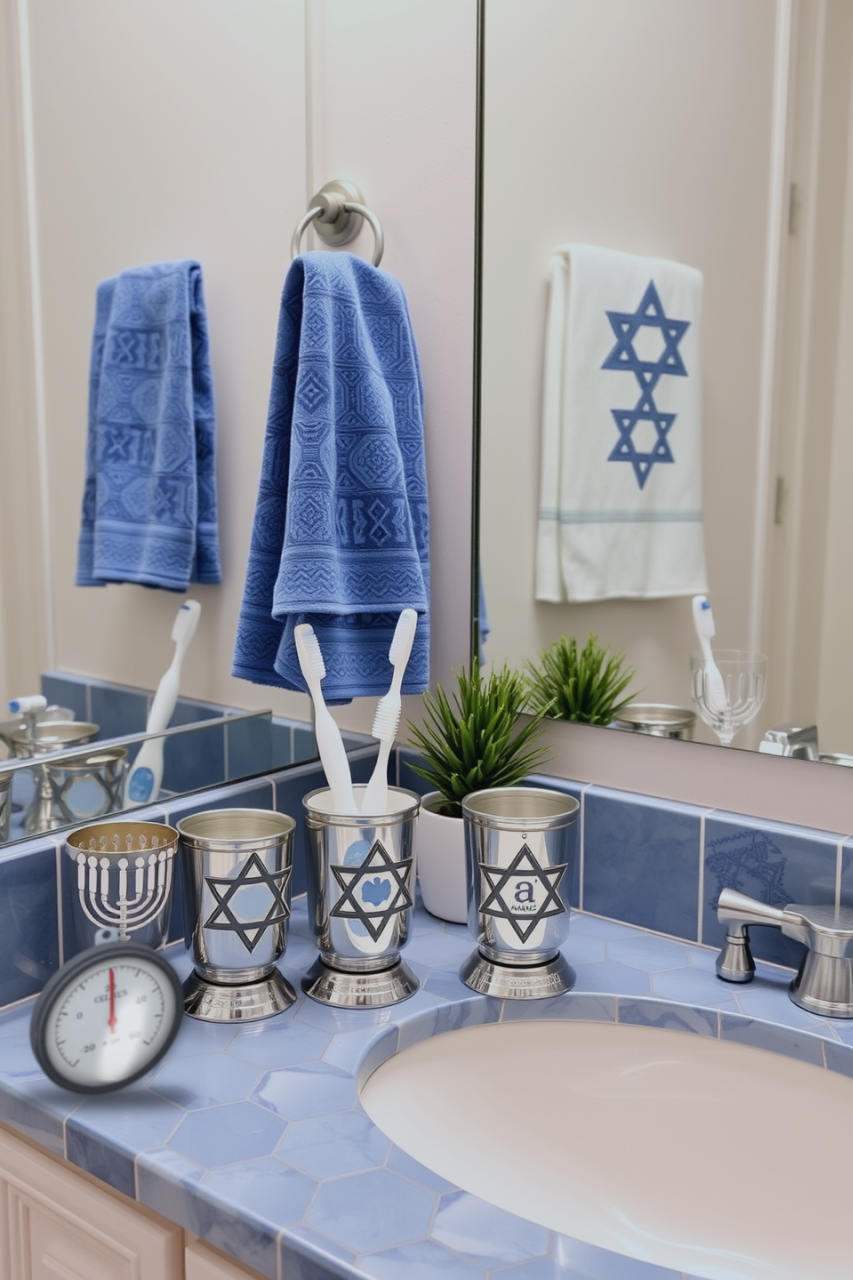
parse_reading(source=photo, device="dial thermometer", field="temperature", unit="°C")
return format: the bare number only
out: 20
